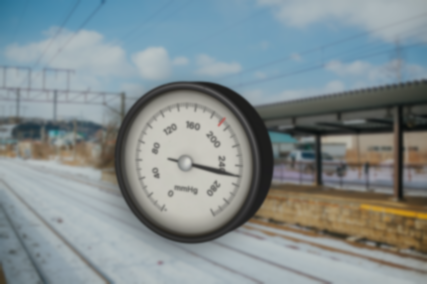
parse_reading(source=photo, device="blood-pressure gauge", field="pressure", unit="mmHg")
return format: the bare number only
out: 250
